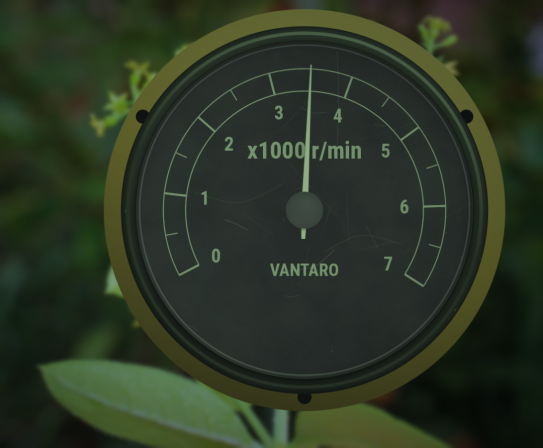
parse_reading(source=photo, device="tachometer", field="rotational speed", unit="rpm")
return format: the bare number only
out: 3500
